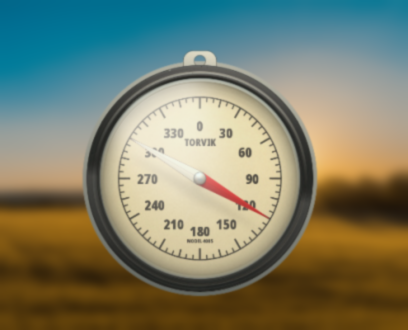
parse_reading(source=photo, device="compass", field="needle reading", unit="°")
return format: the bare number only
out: 120
